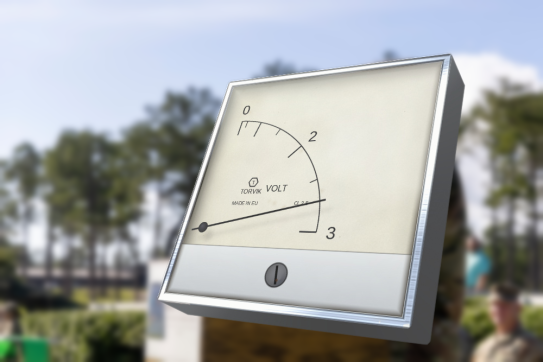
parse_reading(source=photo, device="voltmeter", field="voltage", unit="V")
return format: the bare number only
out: 2.75
